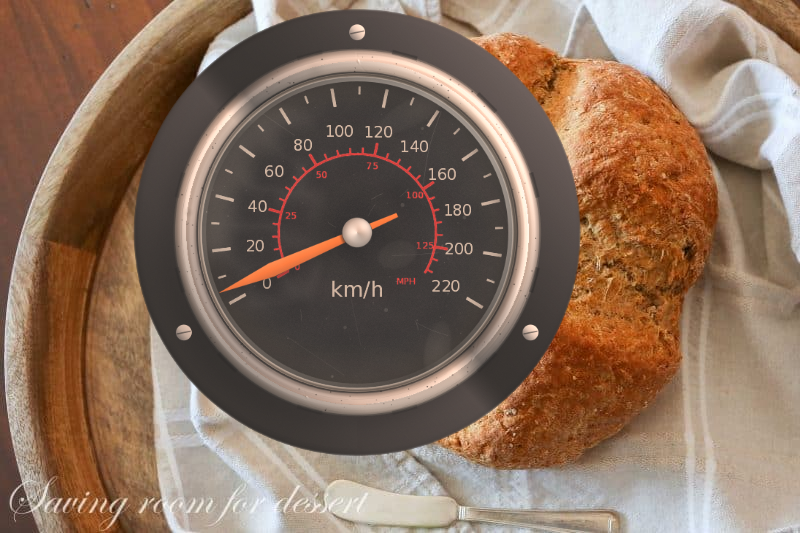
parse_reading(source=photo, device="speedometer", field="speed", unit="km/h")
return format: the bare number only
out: 5
